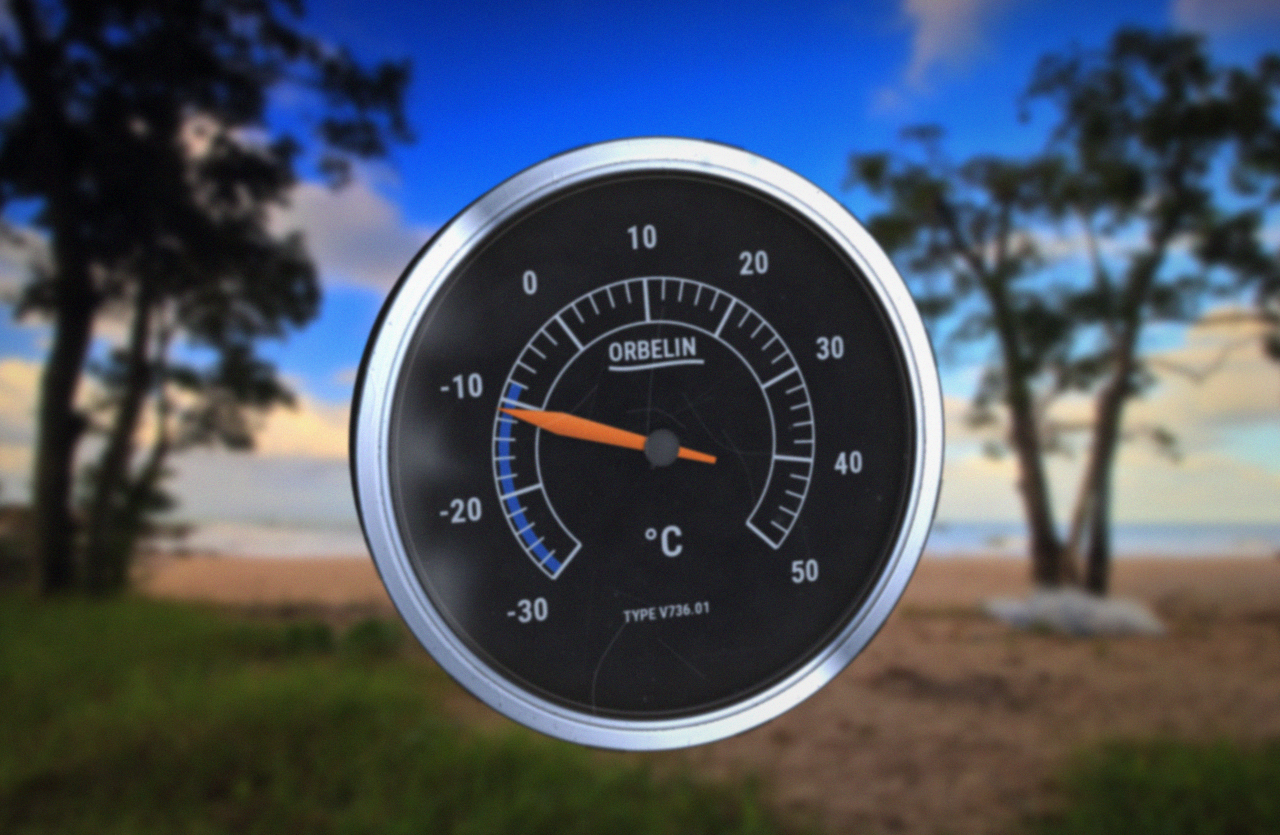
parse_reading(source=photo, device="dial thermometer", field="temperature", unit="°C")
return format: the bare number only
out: -11
